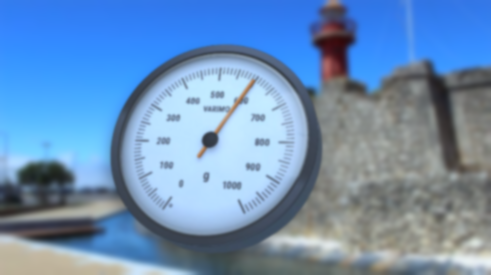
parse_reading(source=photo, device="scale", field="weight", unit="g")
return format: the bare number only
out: 600
